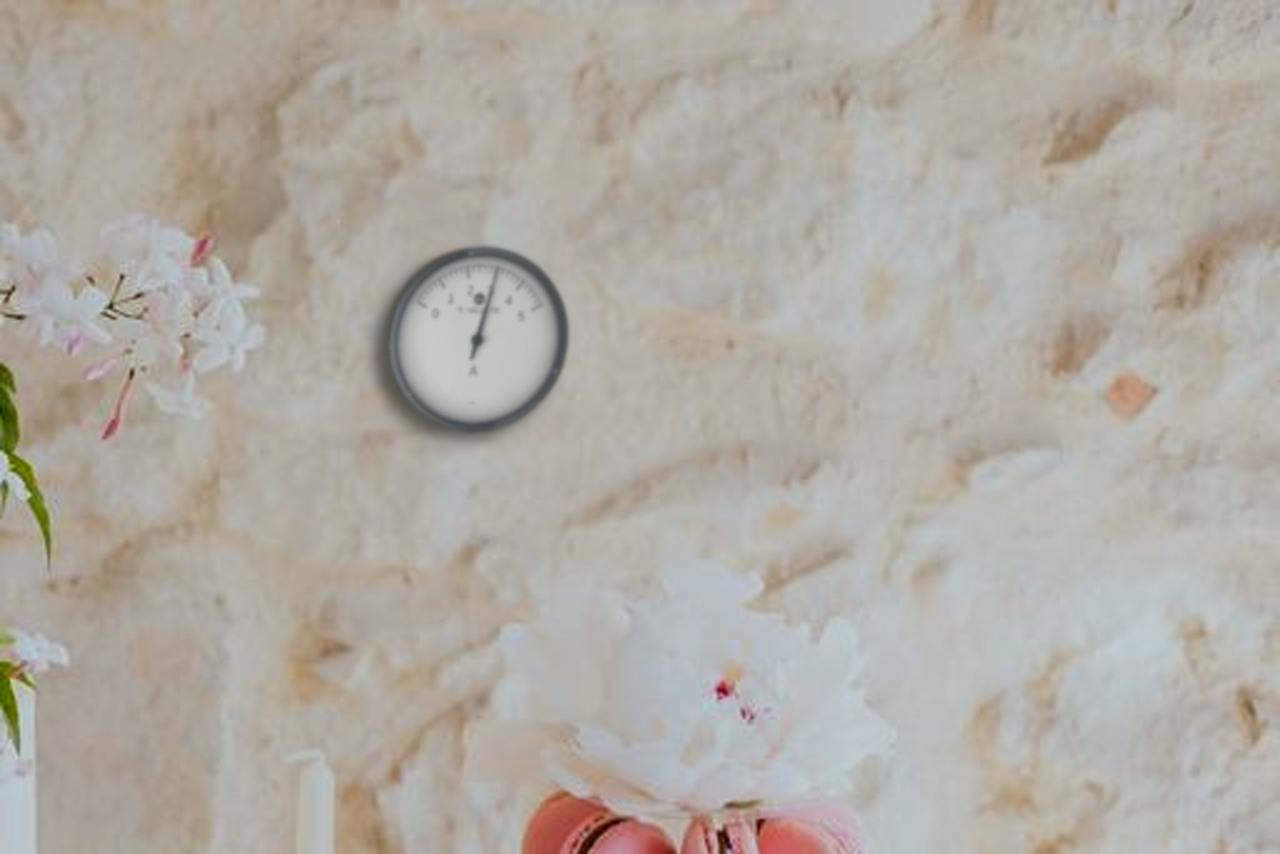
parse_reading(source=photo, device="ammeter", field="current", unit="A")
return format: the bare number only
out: 3
